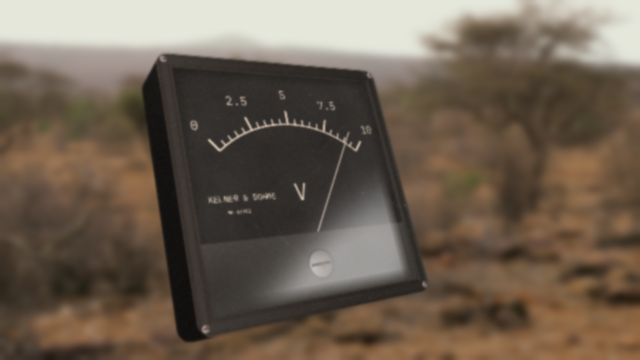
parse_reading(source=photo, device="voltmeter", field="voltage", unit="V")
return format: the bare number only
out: 9
